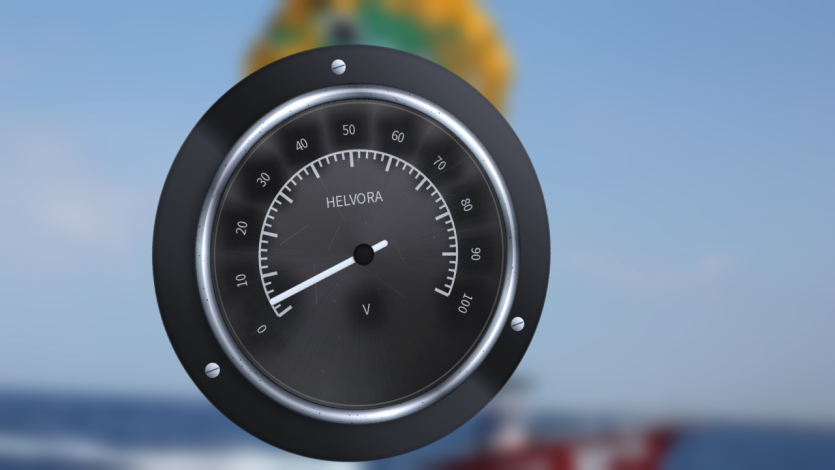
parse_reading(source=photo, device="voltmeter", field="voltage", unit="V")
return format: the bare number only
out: 4
